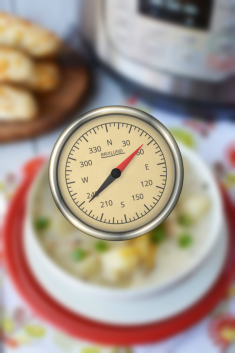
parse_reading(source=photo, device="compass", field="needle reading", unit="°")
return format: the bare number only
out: 55
